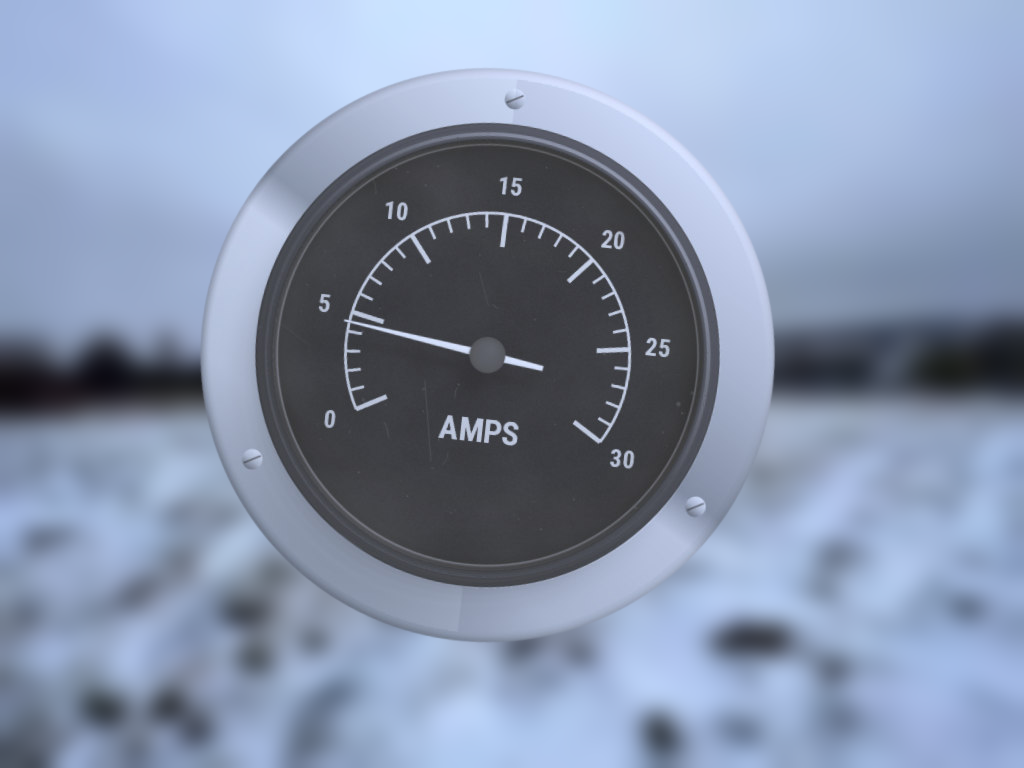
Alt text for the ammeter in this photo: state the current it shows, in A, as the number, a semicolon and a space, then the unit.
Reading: 4.5; A
